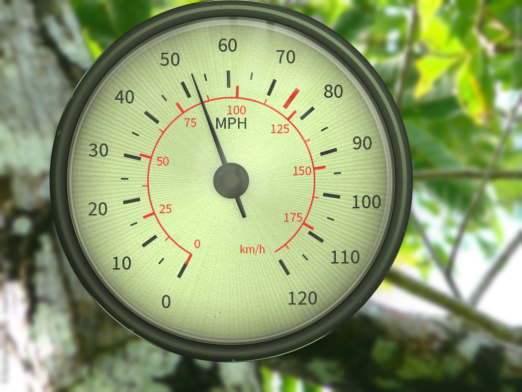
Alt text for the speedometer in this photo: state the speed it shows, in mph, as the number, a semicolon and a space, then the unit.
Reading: 52.5; mph
